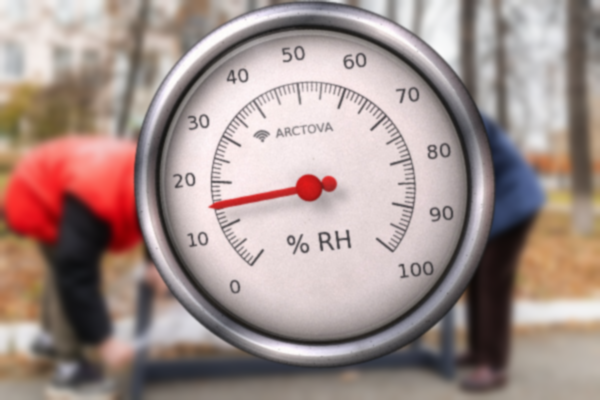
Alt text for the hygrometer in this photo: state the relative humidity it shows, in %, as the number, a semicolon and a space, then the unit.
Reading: 15; %
